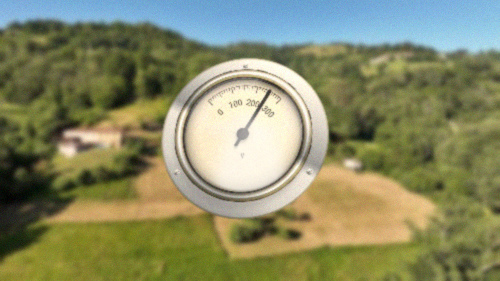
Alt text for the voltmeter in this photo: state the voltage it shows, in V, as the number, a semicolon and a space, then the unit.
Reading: 250; V
